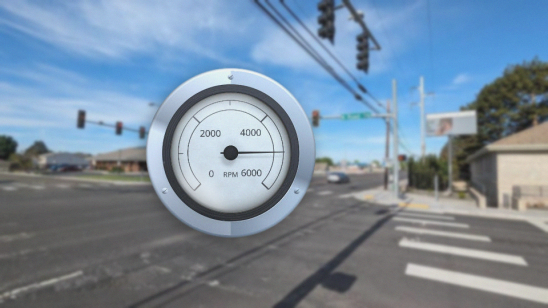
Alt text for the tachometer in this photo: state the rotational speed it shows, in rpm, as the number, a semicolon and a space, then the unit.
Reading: 5000; rpm
